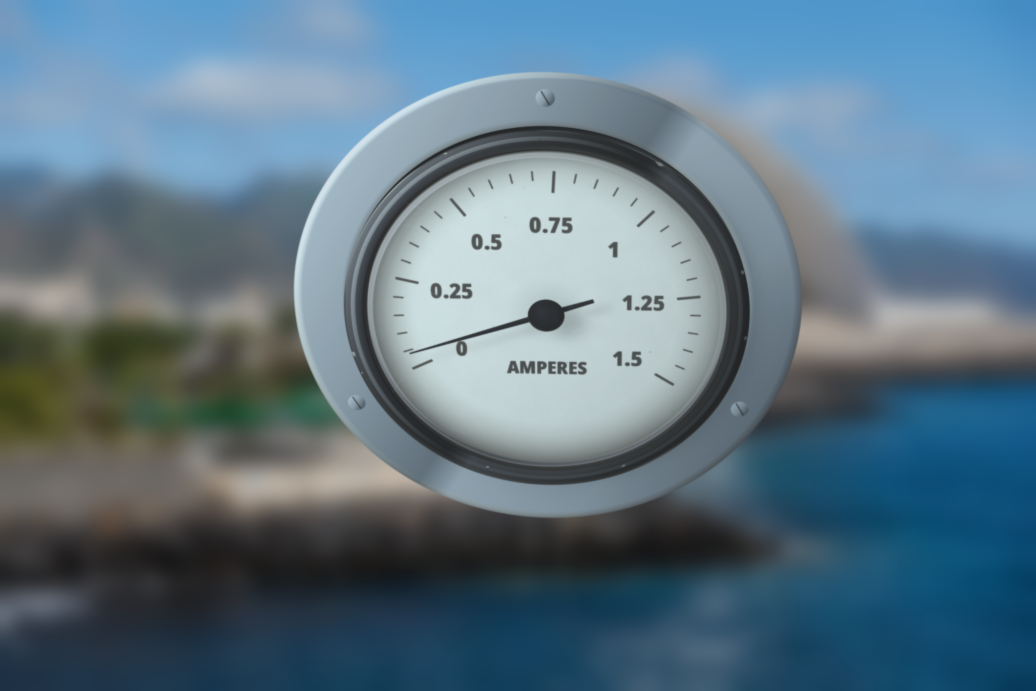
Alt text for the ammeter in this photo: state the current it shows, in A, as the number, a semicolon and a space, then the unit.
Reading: 0.05; A
